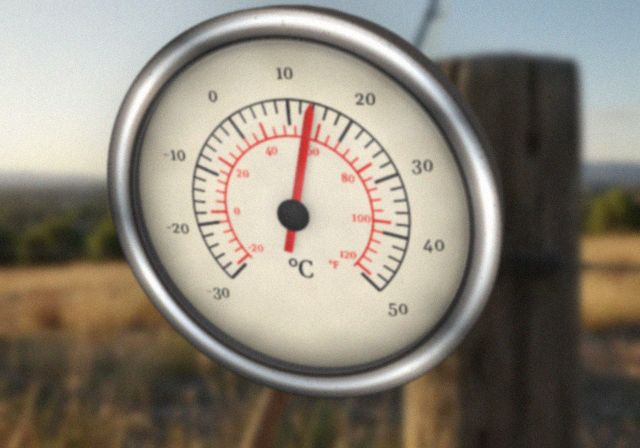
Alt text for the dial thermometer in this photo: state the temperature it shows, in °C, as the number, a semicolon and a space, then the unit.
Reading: 14; °C
